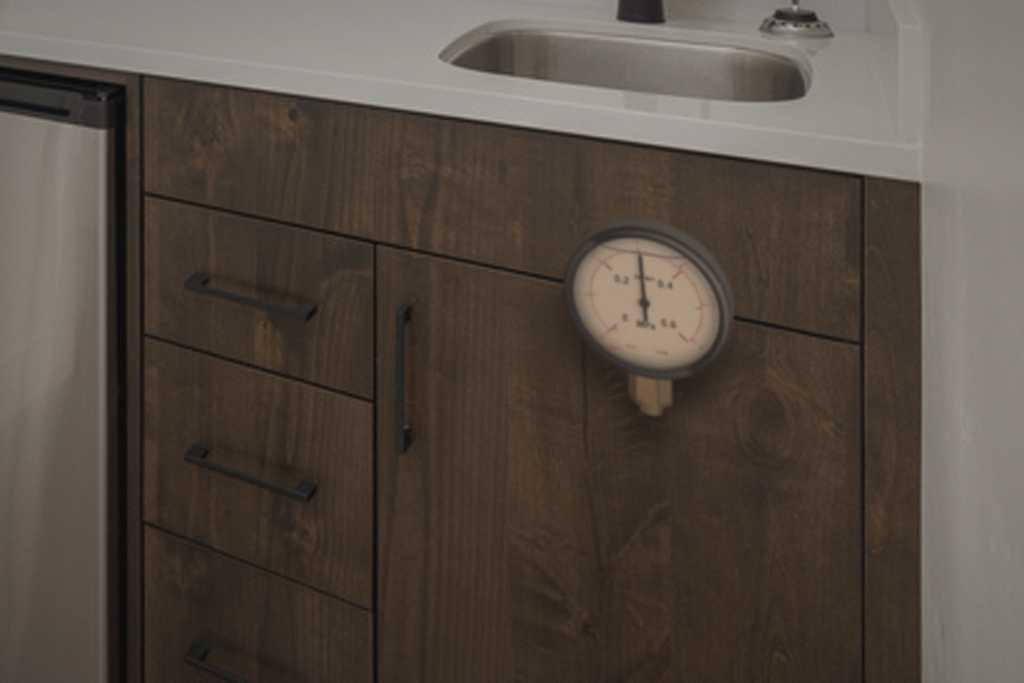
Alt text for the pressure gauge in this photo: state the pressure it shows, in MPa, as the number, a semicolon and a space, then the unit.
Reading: 0.3; MPa
